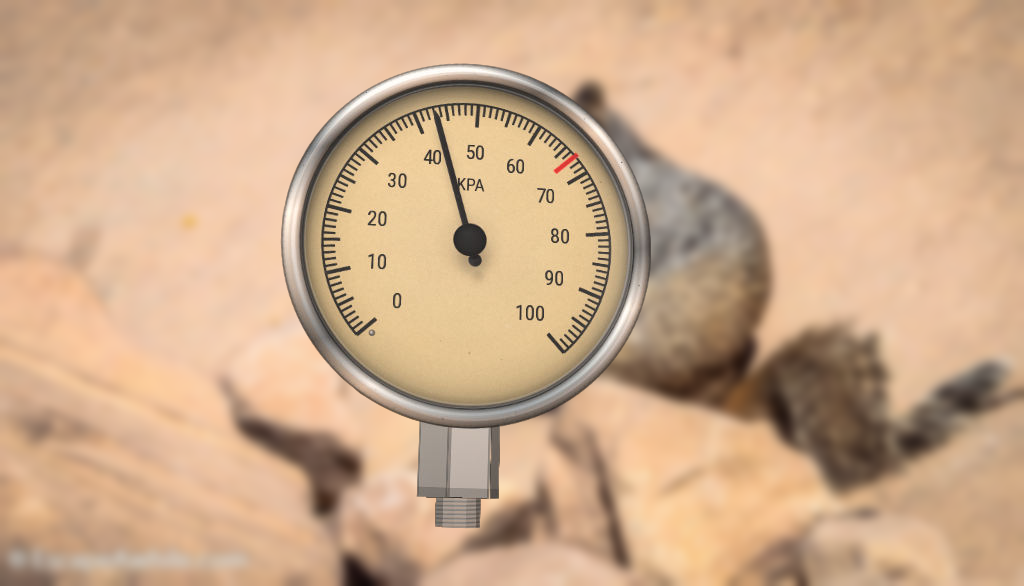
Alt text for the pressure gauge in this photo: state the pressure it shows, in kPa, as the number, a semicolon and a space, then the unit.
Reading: 43; kPa
